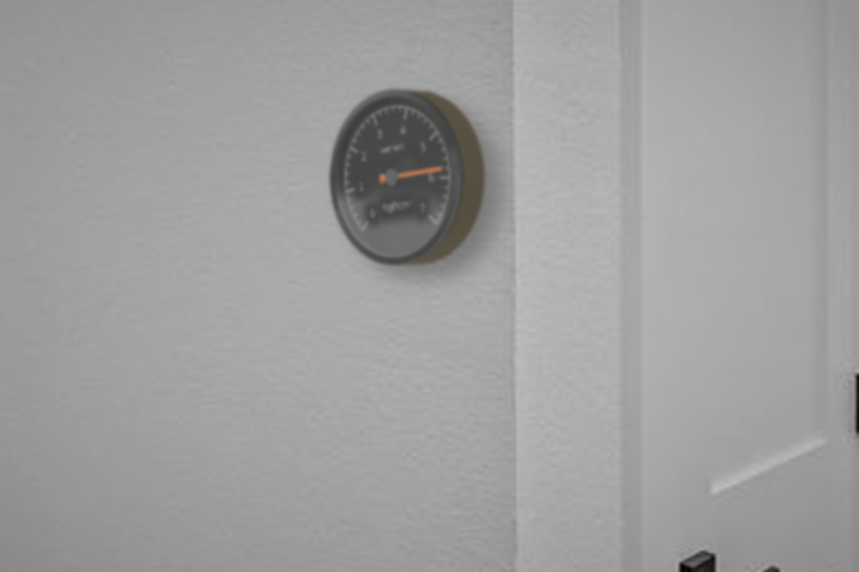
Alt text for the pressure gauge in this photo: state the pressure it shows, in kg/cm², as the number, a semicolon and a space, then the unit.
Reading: 5.8; kg/cm²
